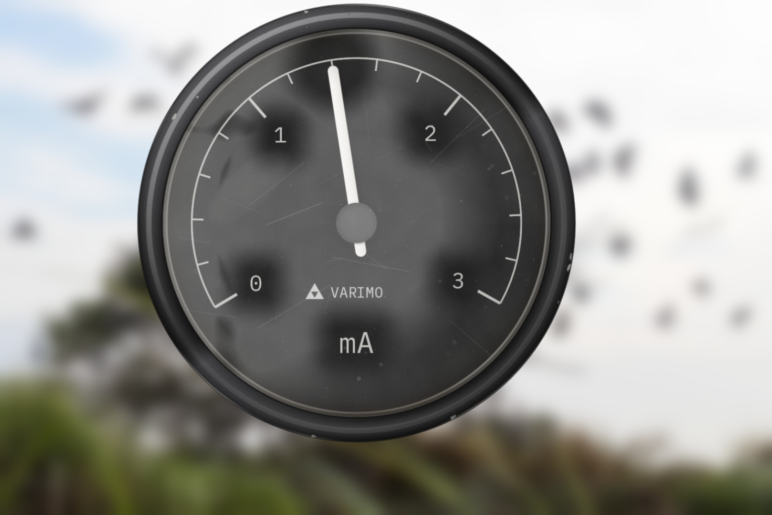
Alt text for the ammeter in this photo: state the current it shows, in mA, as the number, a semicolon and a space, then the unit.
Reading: 1.4; mA
